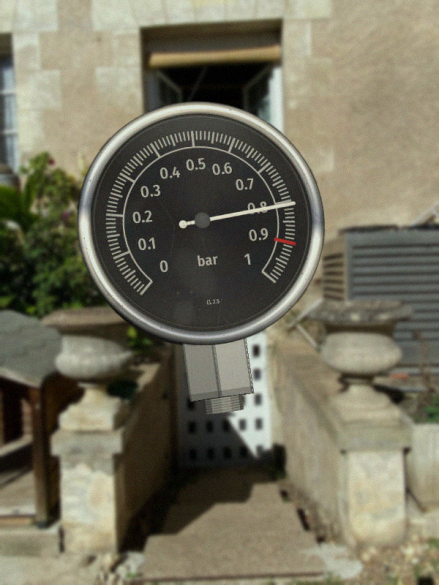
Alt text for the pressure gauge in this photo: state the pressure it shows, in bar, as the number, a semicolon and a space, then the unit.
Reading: 0.81; bar
